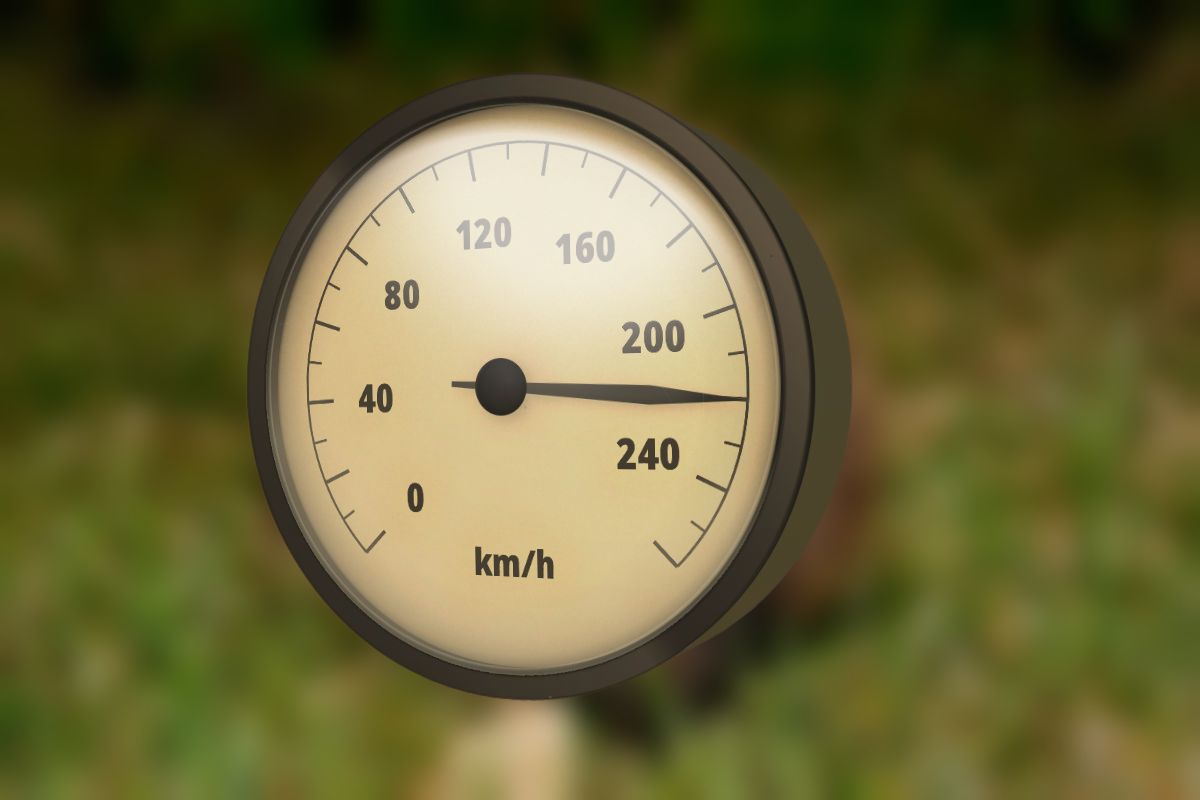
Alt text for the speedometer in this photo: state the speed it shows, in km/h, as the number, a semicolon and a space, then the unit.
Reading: 220; km/h
